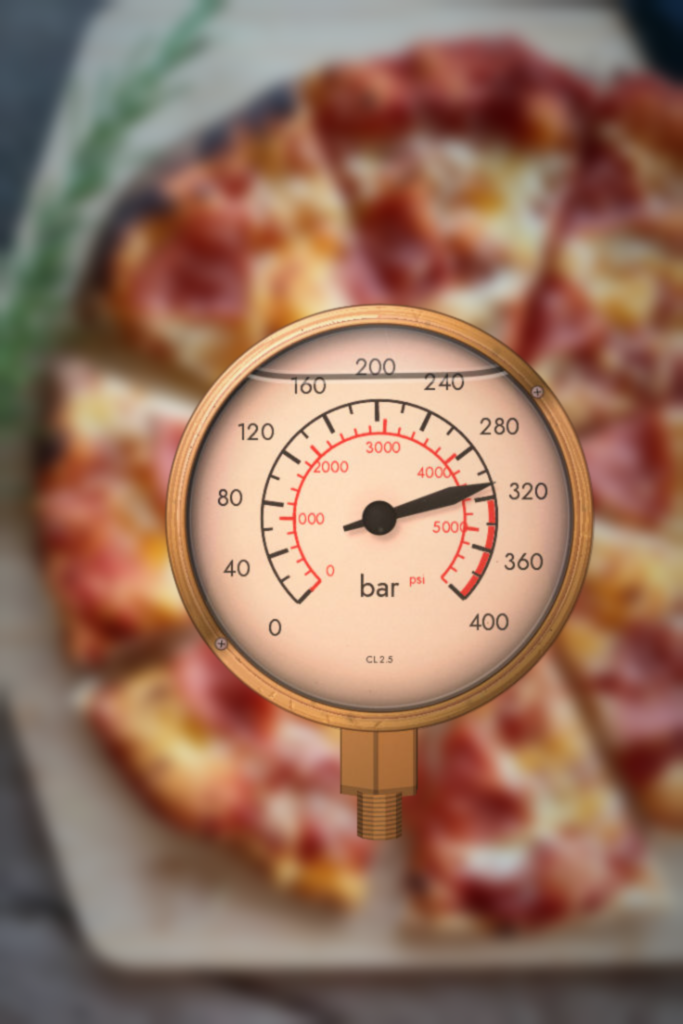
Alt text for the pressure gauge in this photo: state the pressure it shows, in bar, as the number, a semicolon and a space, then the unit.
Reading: 310; bar
